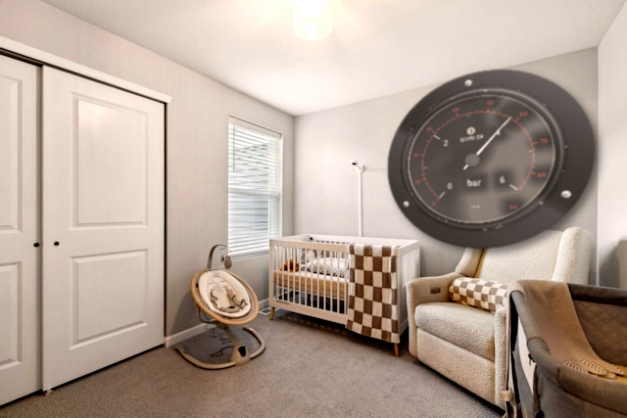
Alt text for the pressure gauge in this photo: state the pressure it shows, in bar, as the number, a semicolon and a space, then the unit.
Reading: 4; bar
